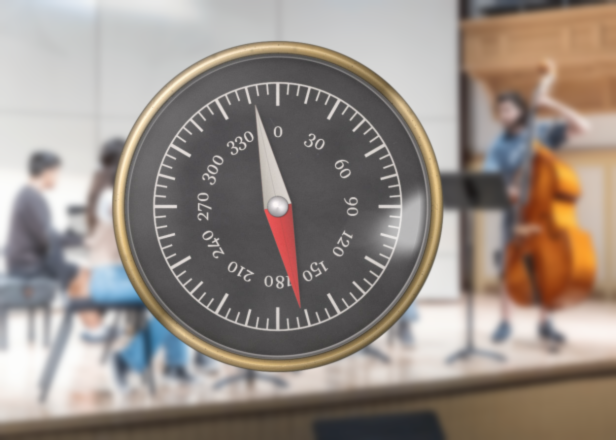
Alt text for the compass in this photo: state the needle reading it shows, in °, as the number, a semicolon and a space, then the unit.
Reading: 167.5; °
